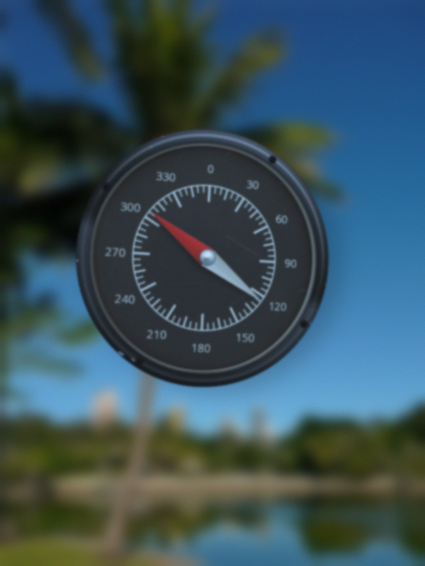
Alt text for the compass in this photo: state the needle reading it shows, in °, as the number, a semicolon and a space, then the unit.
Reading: 305; °
